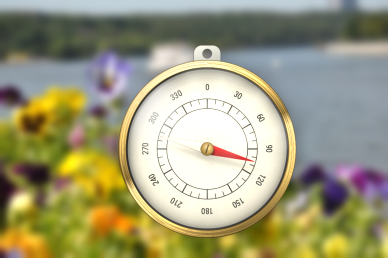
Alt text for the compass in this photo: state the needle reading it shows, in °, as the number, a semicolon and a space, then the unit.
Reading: 105; °
